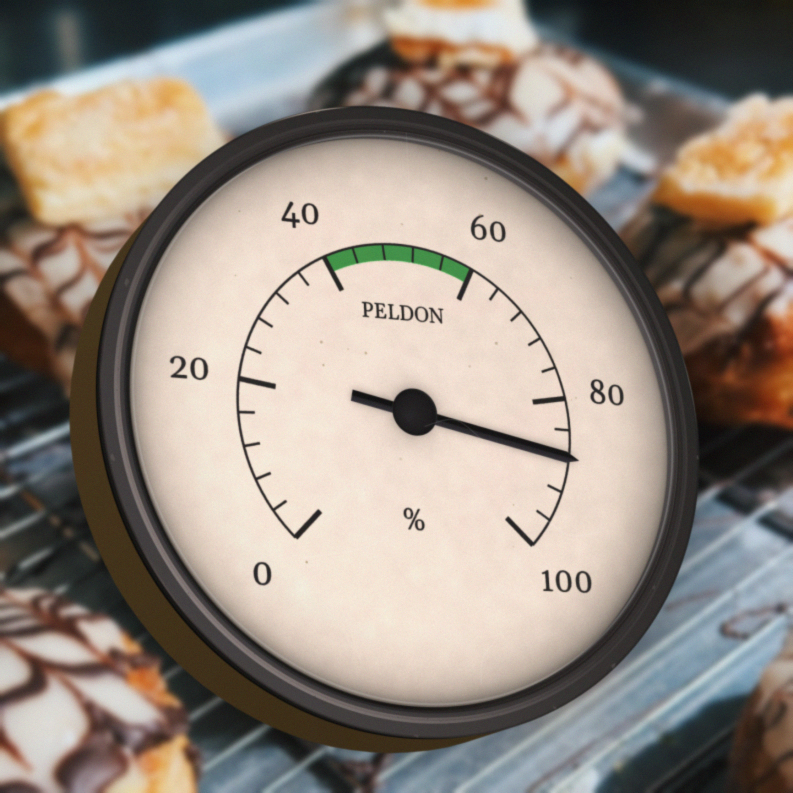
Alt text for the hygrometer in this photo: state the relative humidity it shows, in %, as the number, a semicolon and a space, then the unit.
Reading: 88; %
